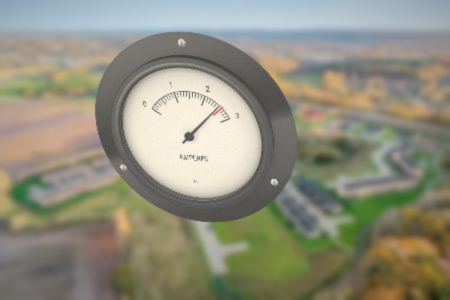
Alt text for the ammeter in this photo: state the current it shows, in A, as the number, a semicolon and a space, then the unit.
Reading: 2.5; A
